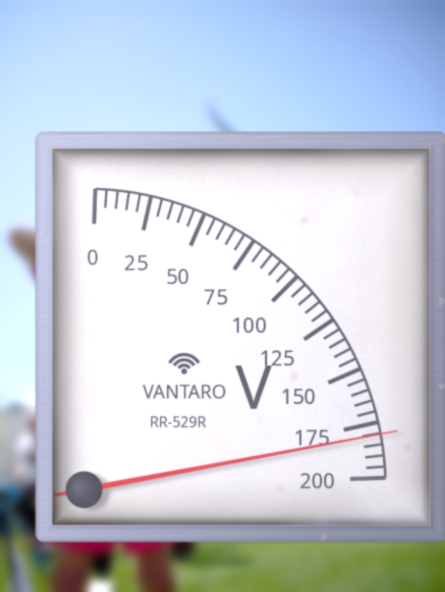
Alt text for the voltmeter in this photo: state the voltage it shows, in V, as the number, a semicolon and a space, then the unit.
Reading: 180; V
